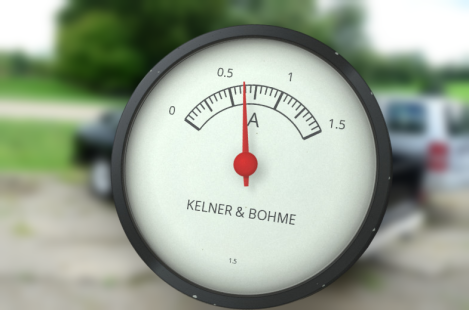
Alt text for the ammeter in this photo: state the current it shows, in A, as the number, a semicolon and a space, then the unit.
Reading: 0.65; A
